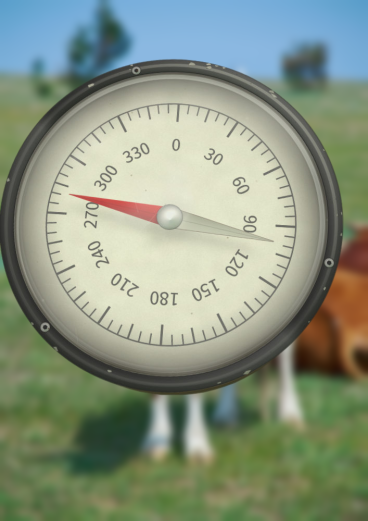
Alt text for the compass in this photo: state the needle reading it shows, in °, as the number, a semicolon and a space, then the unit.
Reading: 280; °
